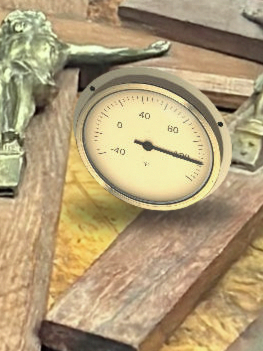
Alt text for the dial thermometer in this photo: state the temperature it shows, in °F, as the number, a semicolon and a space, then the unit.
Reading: 120; °F
